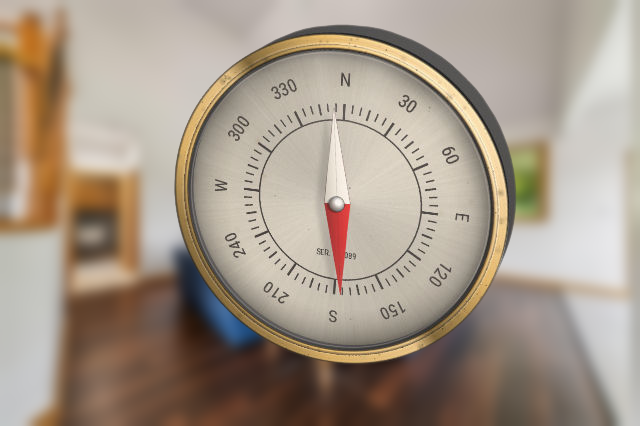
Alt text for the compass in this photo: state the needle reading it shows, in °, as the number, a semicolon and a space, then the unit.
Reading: 175; °
